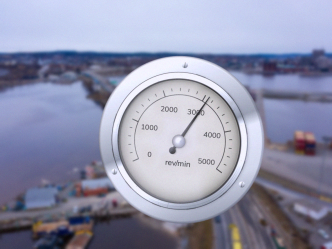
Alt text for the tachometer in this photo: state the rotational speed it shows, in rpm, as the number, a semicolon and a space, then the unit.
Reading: 3100; rpm
